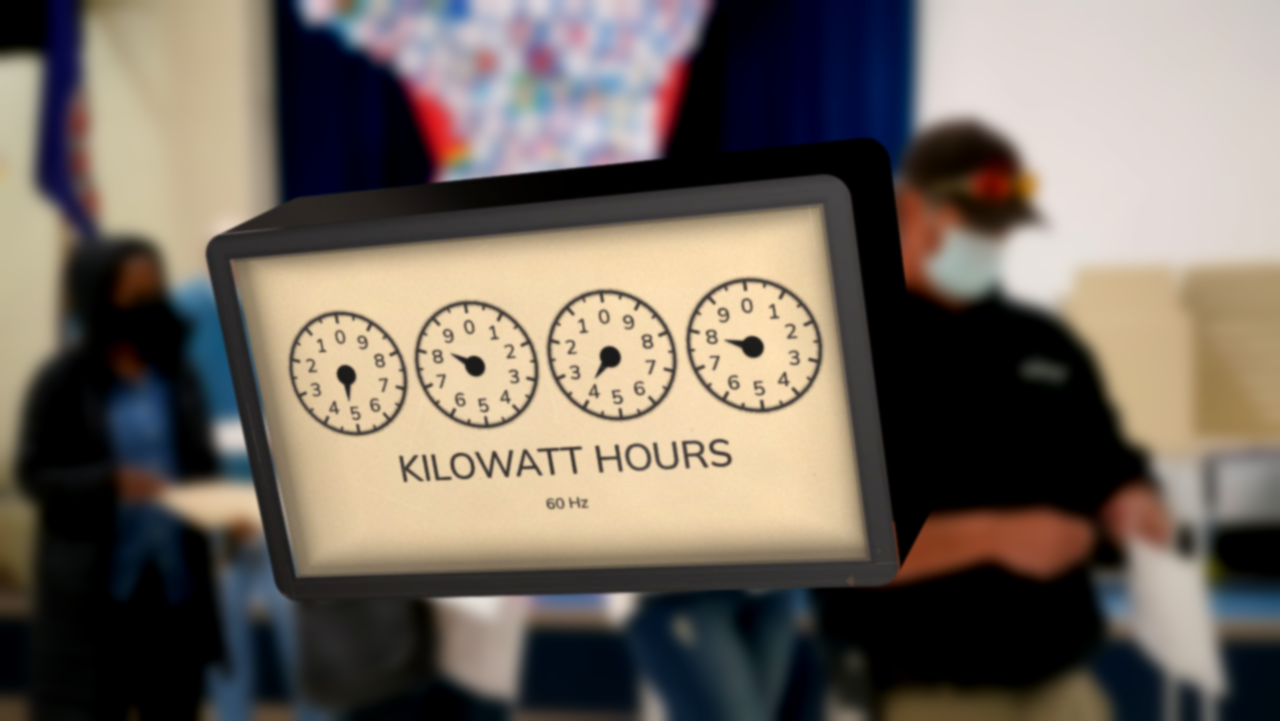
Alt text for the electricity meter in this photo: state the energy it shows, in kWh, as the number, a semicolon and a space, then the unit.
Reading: 4838; kWh
